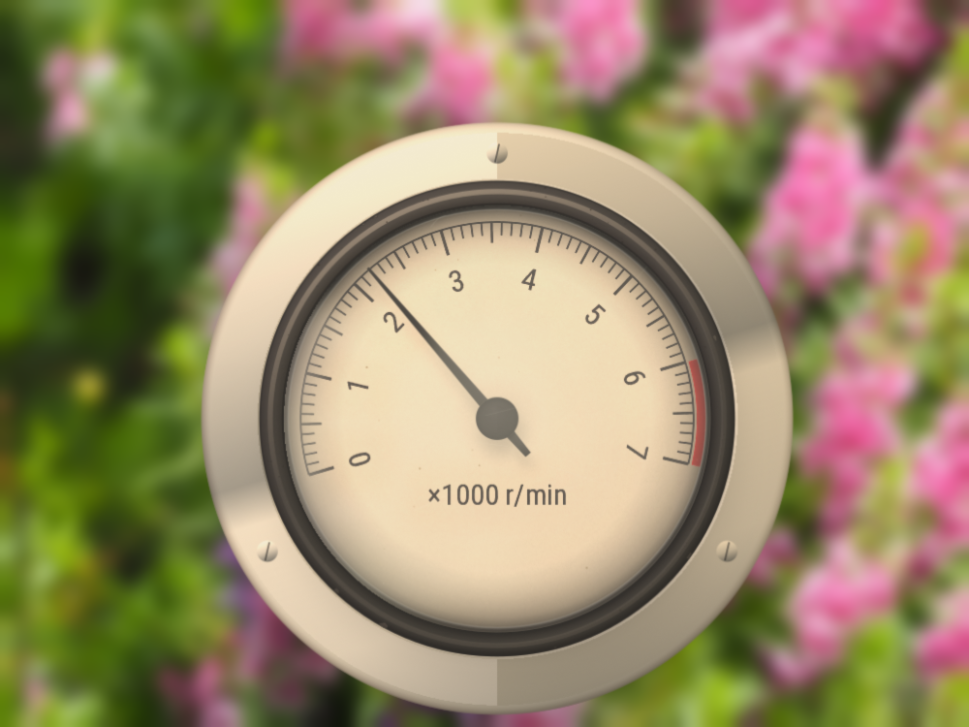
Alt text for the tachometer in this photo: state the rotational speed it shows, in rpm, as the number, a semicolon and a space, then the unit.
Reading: 2200; rpm
